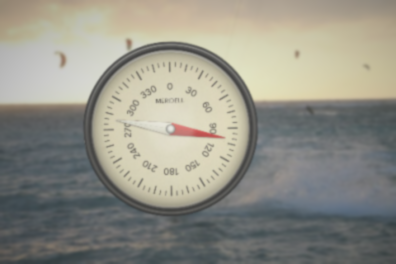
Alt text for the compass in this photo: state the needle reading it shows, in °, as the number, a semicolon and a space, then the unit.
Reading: 100; °
